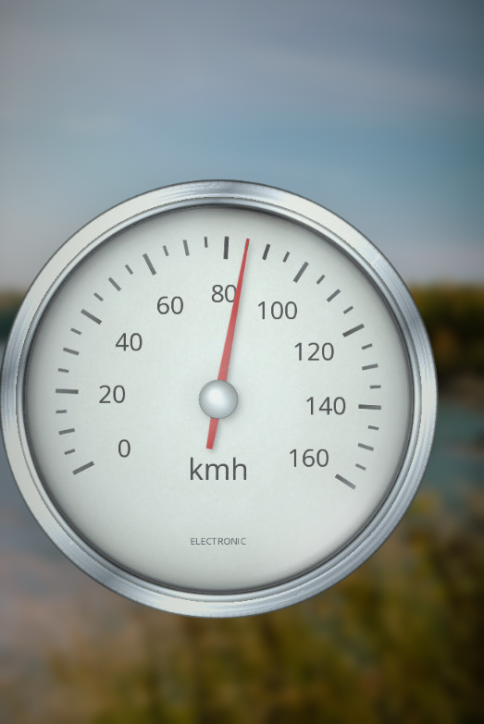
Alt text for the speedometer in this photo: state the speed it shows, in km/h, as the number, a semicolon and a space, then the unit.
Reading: 85; km/h
